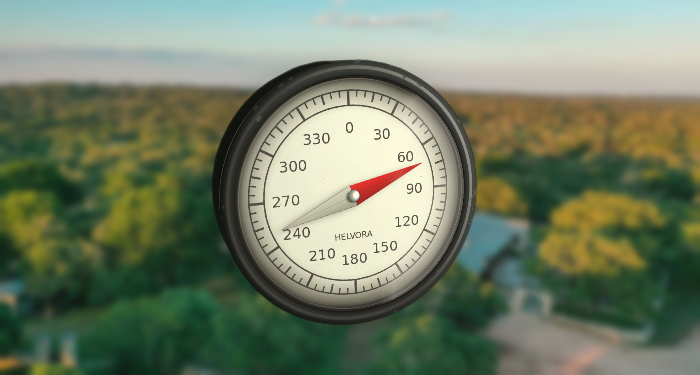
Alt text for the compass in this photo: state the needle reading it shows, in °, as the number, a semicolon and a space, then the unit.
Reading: 70; °
